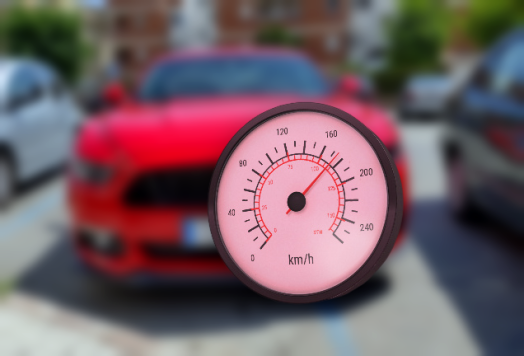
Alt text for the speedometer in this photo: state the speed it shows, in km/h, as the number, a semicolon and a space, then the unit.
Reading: 175; km/h
